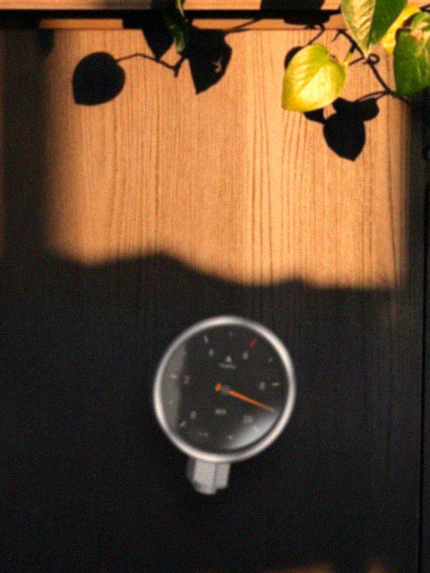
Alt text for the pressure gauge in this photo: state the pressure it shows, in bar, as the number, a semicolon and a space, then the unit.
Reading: 9; bar
